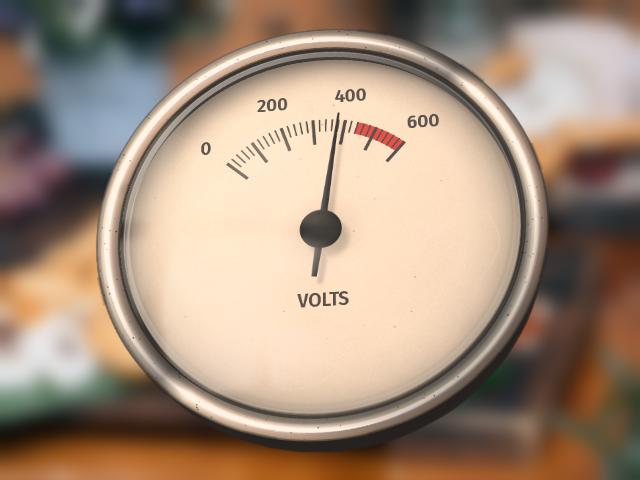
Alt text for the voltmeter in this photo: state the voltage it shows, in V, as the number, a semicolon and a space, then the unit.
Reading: 380; V
